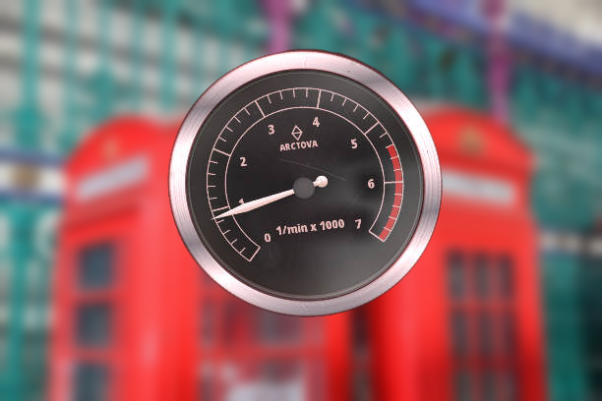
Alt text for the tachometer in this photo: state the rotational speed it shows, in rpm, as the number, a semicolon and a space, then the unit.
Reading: 900; rpm
